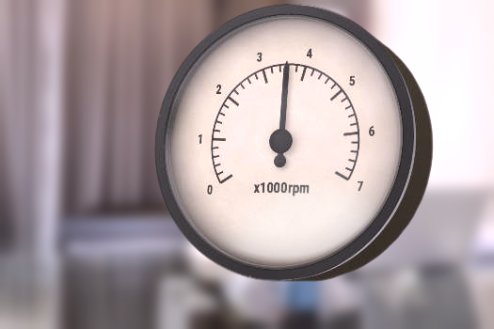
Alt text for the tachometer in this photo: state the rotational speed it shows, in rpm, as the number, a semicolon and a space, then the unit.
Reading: 3600; rpm
